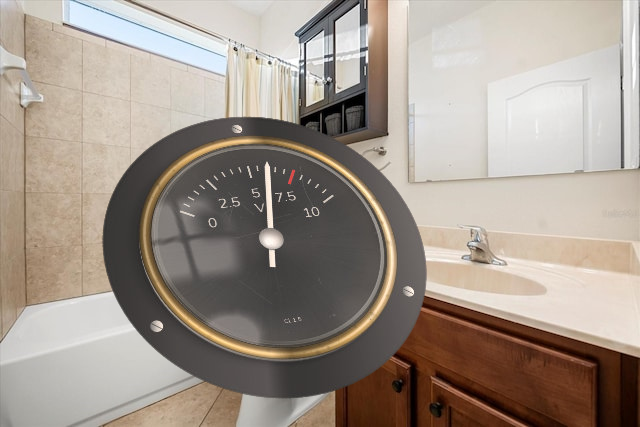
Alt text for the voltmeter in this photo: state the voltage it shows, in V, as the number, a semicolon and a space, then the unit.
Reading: 6; V
